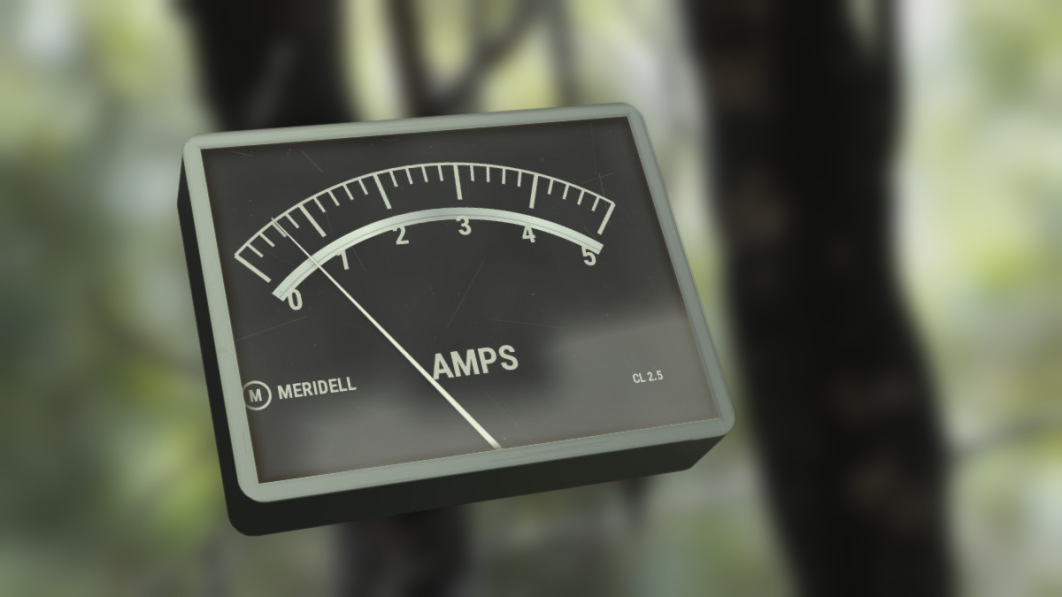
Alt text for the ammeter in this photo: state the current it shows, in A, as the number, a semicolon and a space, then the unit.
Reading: 0.6; A
